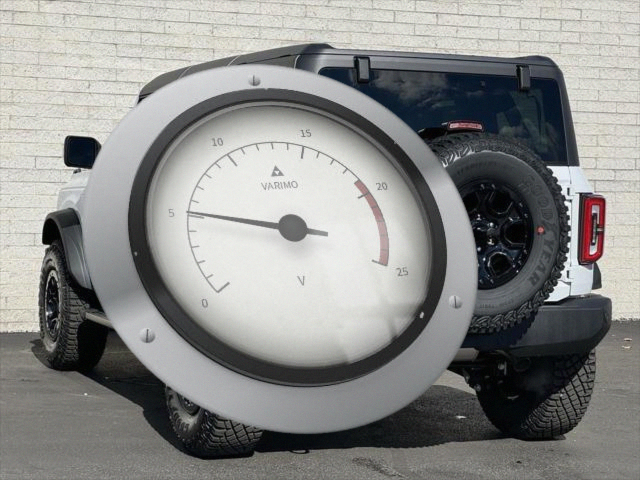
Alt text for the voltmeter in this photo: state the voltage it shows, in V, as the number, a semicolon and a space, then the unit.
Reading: 5; V
